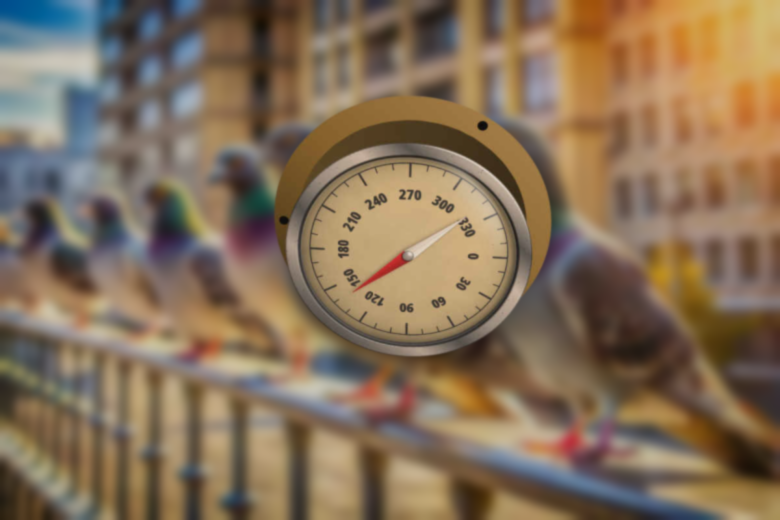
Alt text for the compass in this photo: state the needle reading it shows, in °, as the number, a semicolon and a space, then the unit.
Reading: 140; °
